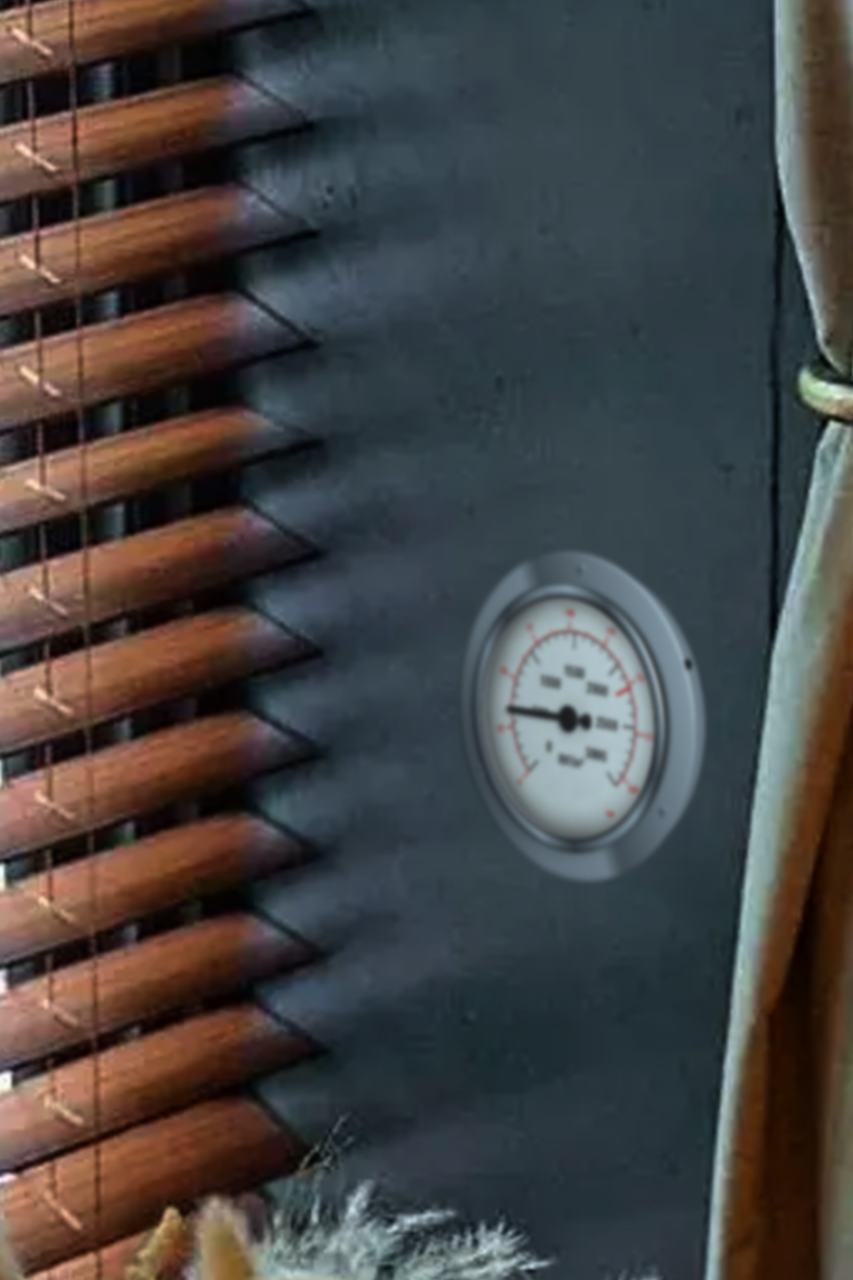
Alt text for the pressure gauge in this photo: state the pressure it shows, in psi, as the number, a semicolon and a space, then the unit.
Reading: 500; psi
